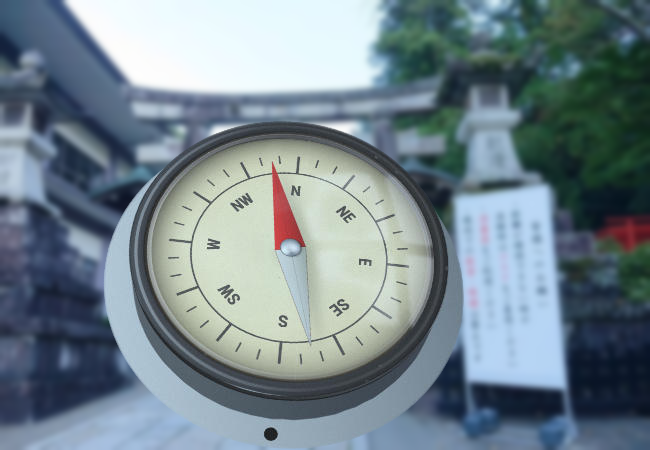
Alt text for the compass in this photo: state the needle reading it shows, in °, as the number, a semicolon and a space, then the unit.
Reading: 345; °
